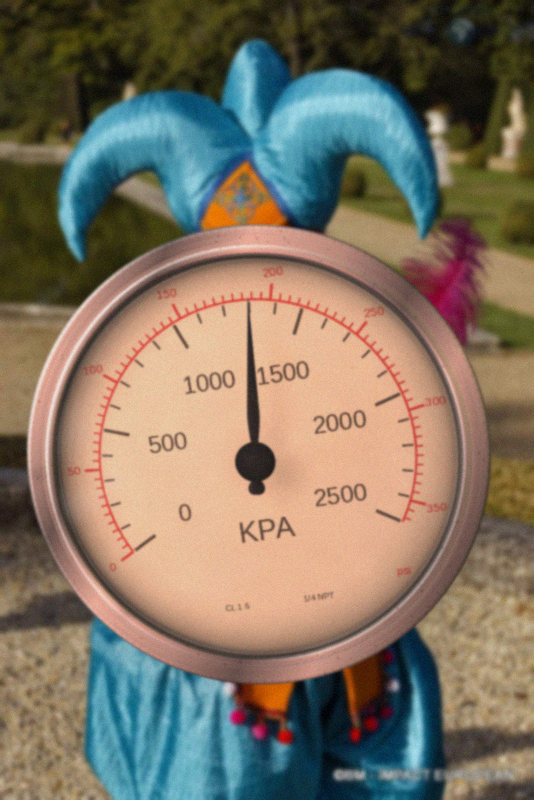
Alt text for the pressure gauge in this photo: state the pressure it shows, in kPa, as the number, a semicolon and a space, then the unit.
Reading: 1300; kPa
